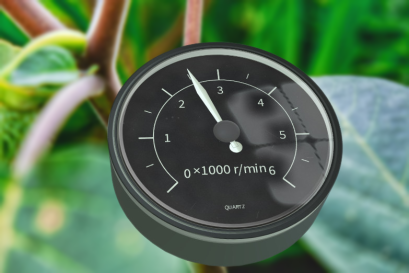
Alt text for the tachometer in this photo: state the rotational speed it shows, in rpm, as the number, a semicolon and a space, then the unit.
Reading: 2500; rpm
